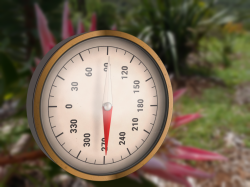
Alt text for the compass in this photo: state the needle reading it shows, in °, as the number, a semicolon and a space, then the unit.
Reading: 270; °
